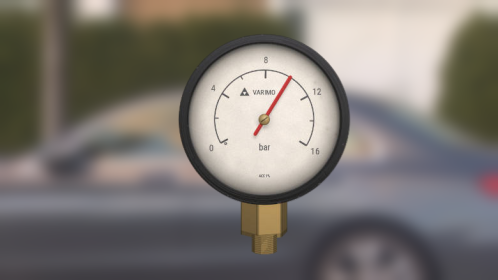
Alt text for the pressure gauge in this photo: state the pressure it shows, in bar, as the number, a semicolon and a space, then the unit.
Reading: 10; bar
